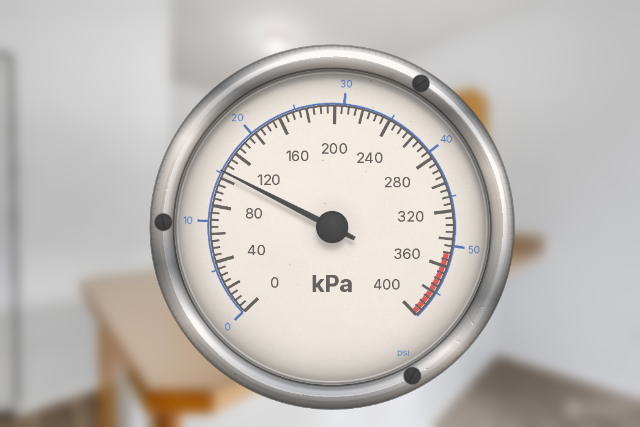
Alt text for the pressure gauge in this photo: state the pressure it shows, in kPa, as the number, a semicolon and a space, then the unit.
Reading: 105; kPa
